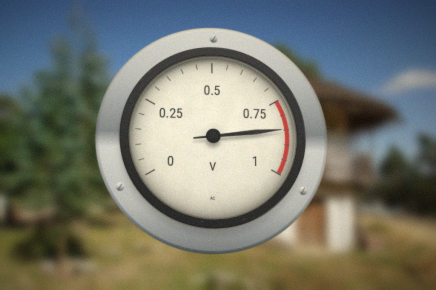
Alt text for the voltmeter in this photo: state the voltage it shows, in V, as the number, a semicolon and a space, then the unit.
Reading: 0.85; V
